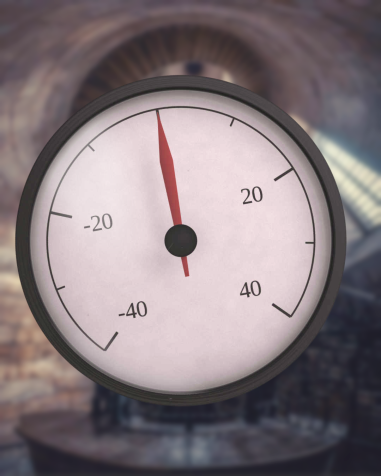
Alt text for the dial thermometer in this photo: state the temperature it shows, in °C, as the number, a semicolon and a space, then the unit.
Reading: 0; °C
